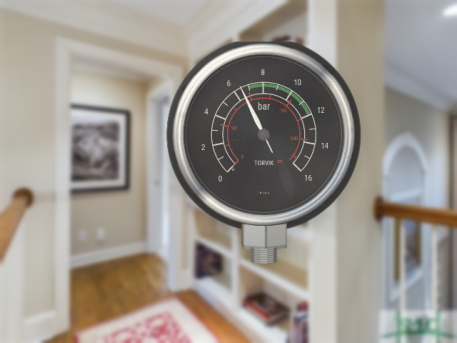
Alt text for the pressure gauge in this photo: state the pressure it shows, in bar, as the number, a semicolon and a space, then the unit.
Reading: 6.5; bar
